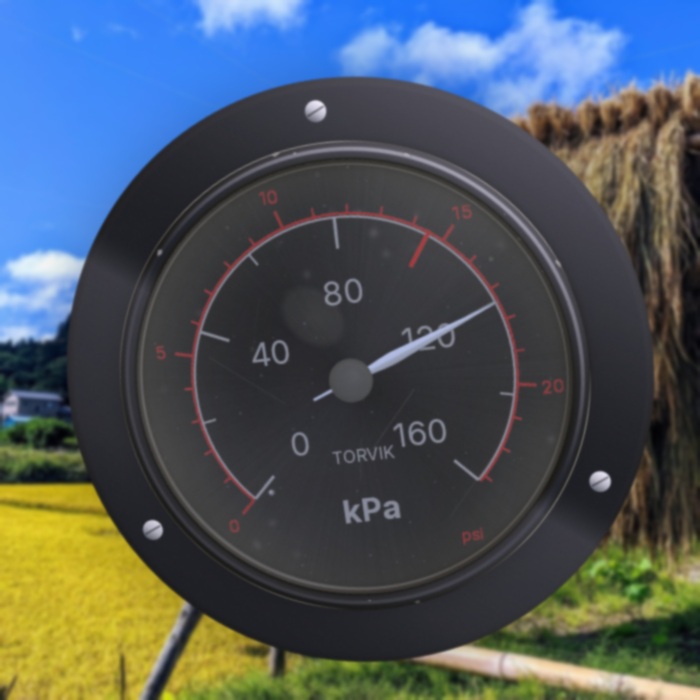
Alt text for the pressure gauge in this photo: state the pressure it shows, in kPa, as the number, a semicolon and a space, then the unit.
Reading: 120; kPa
